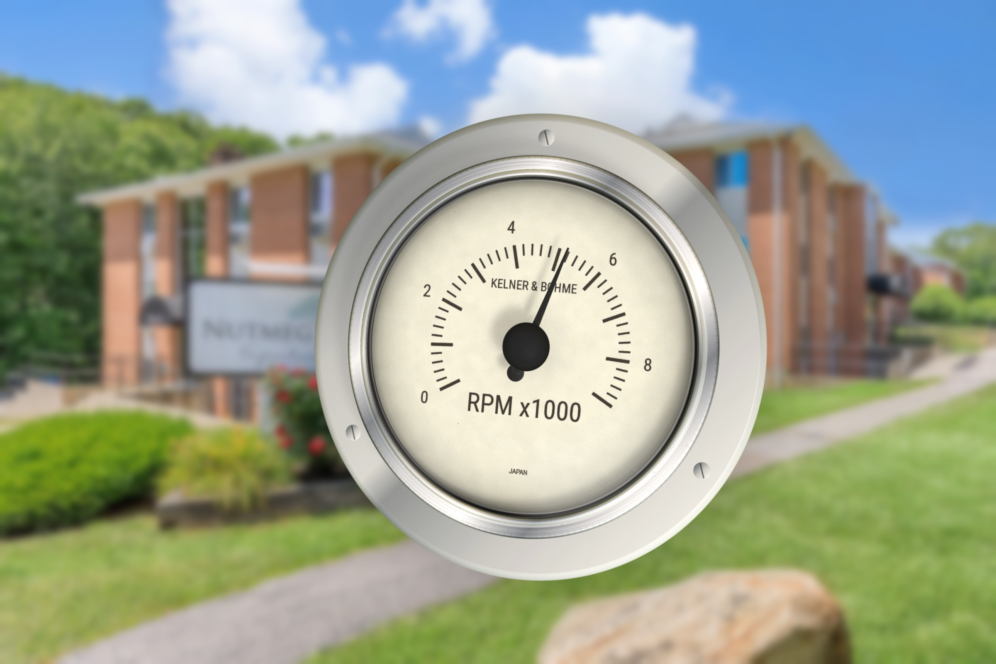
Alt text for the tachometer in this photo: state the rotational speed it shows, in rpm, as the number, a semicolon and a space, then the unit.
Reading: 5200; rpm
